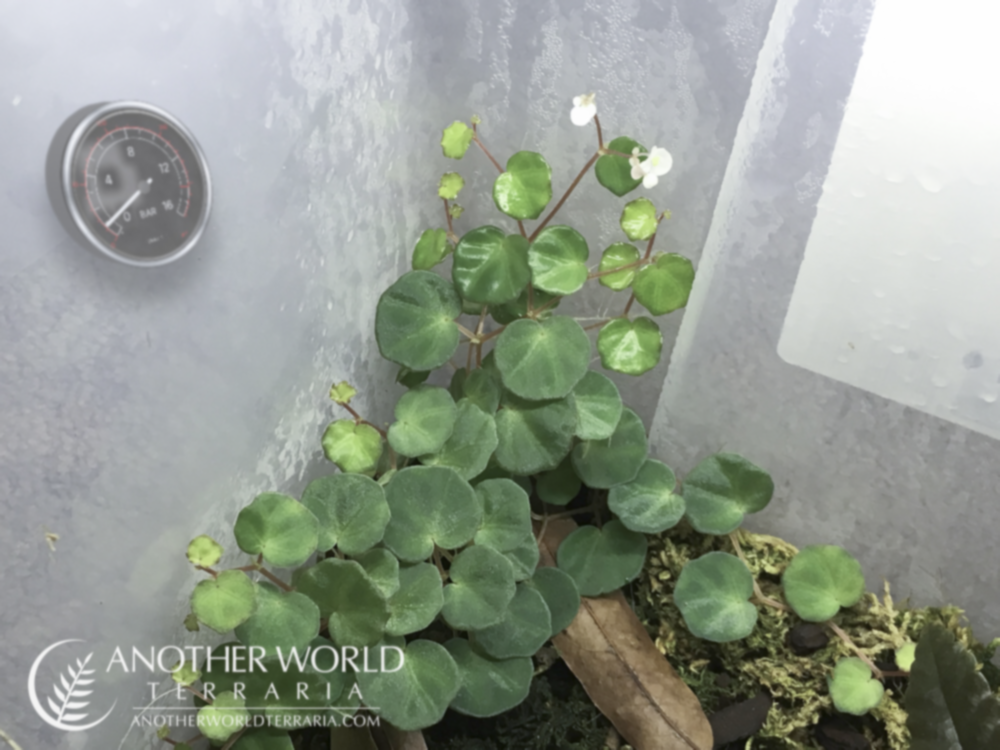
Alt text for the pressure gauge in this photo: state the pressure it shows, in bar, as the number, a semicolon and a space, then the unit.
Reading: 1; bar
